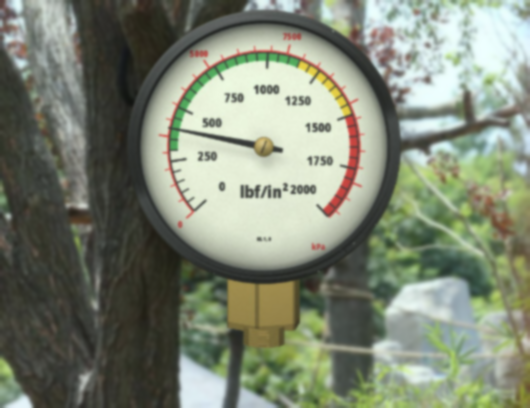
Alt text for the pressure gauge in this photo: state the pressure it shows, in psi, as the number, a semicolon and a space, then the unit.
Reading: 400; psi
